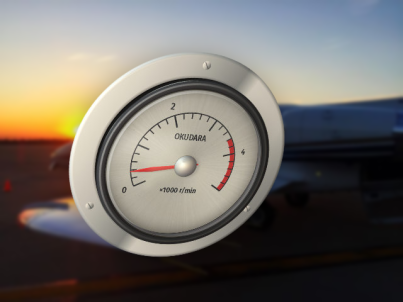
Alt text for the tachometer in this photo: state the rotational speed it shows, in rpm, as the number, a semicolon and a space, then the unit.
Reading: 400; rpm
